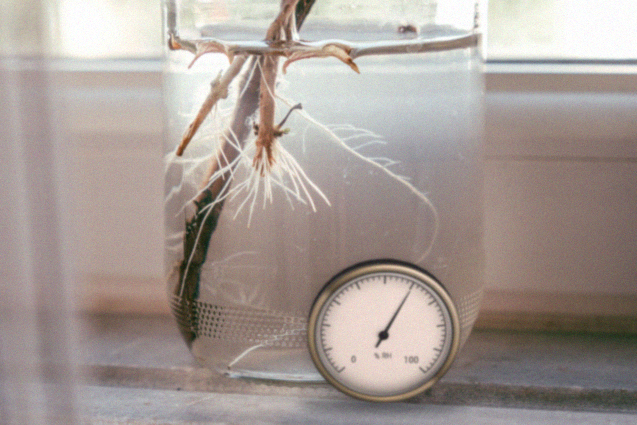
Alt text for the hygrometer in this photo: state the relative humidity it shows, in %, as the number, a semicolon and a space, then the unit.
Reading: 60; %
